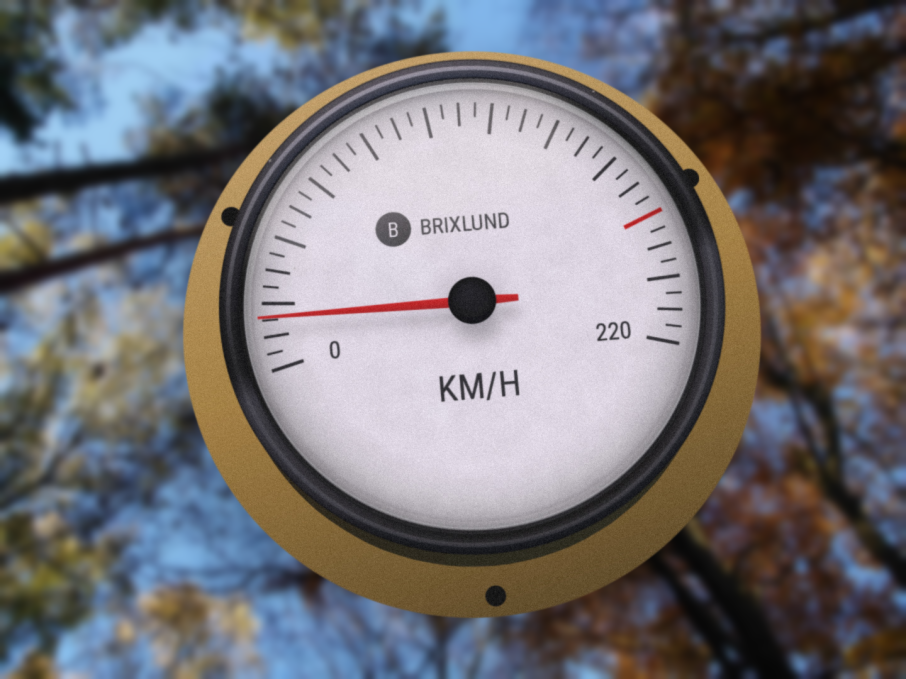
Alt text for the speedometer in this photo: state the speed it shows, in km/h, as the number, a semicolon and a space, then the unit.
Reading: 15; km/h
